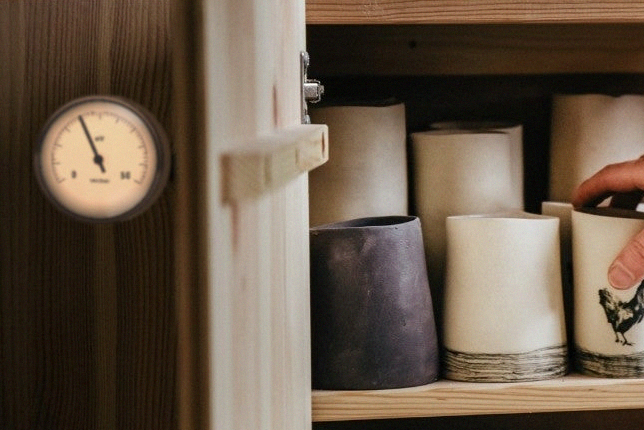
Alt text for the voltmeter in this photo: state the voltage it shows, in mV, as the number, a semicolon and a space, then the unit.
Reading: 20; mV
